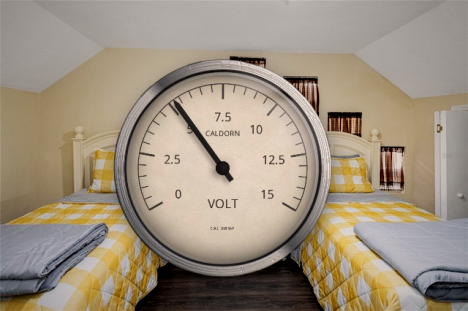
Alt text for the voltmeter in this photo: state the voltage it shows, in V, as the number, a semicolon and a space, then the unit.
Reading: 5.25; V
